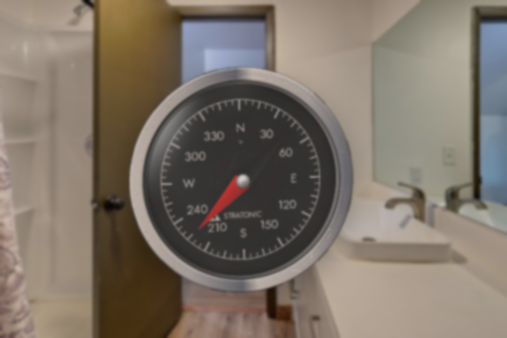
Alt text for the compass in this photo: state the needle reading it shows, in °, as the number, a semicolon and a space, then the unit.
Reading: 225; °
